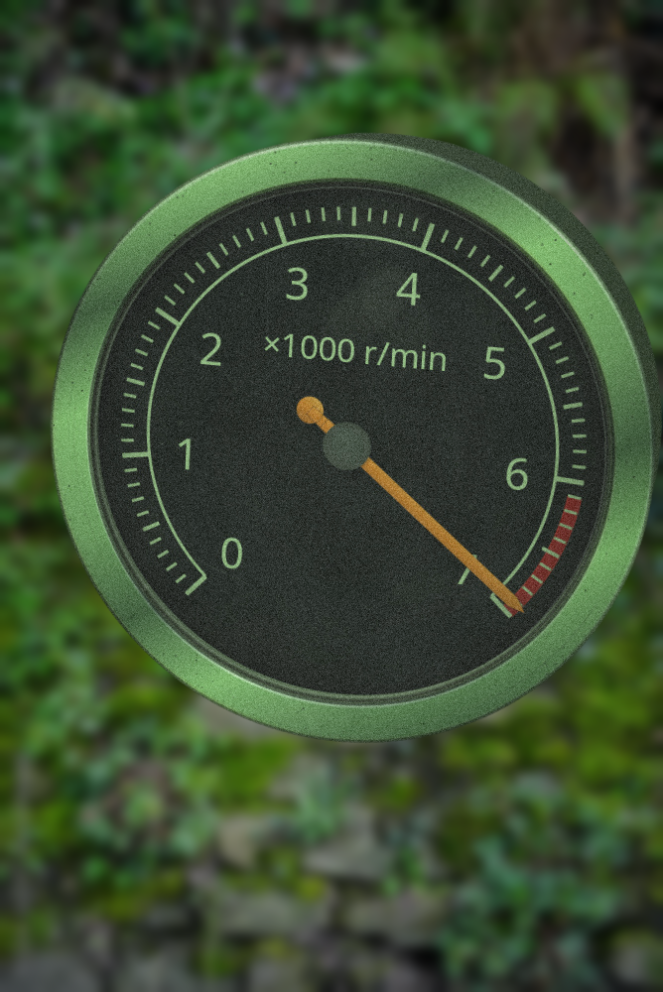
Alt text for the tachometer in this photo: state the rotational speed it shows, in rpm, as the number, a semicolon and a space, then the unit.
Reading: 6900; rpm
